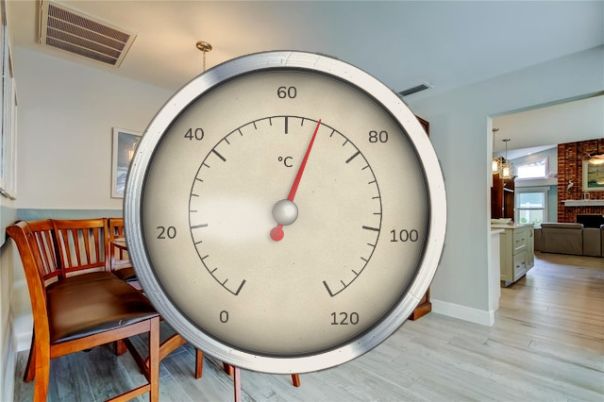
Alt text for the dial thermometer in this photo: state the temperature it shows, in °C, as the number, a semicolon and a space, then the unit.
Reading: 68; °C
